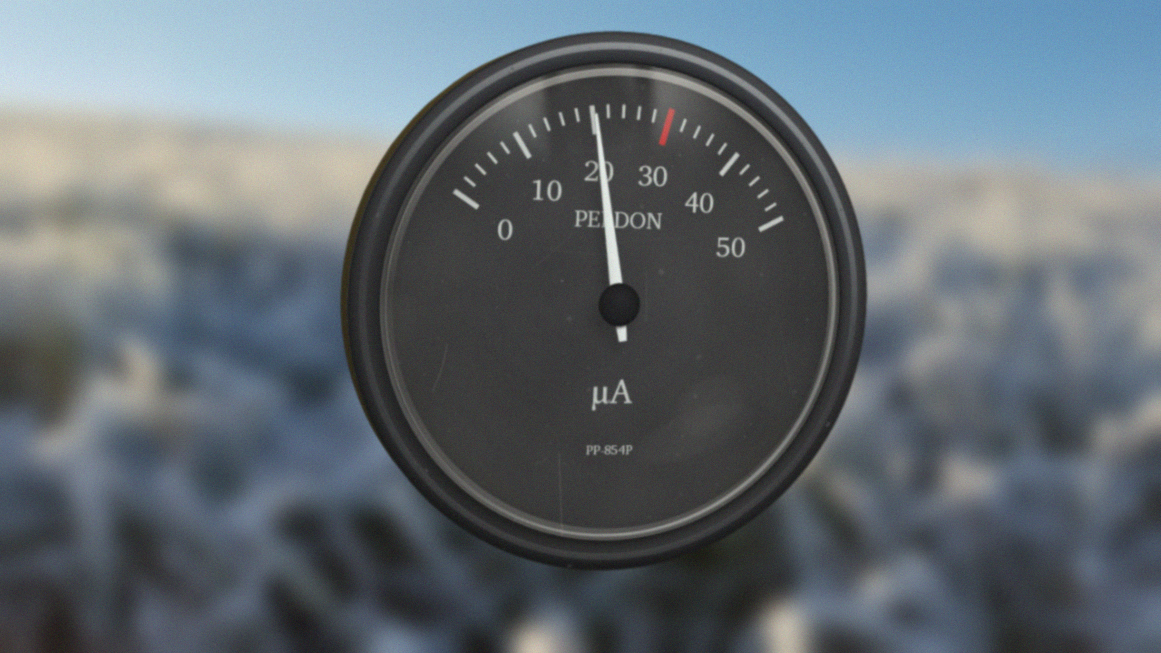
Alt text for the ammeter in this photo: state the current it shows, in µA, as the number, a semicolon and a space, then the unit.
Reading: 20; µA
